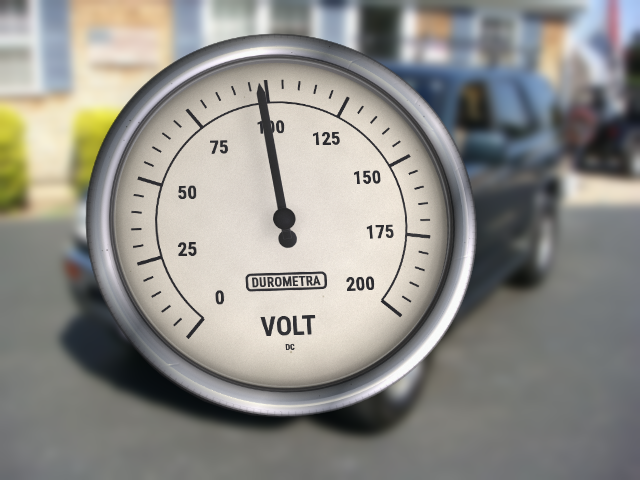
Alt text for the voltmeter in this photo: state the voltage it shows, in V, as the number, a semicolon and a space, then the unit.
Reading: 97.5; V
